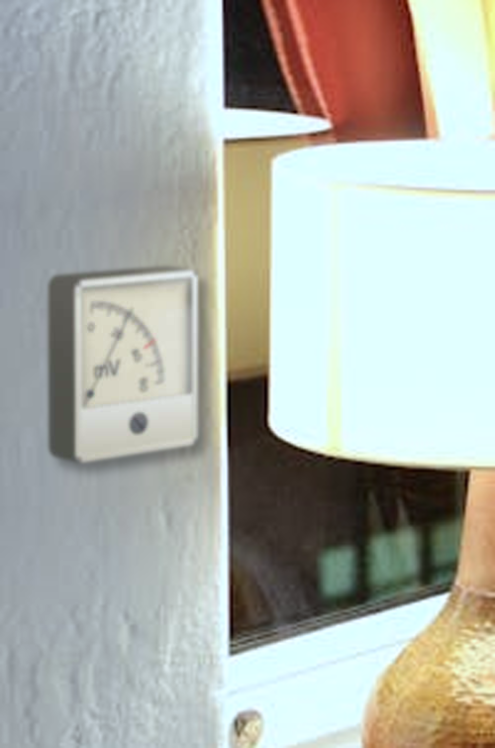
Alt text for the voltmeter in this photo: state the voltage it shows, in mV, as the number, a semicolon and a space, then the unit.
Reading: 20; mV
